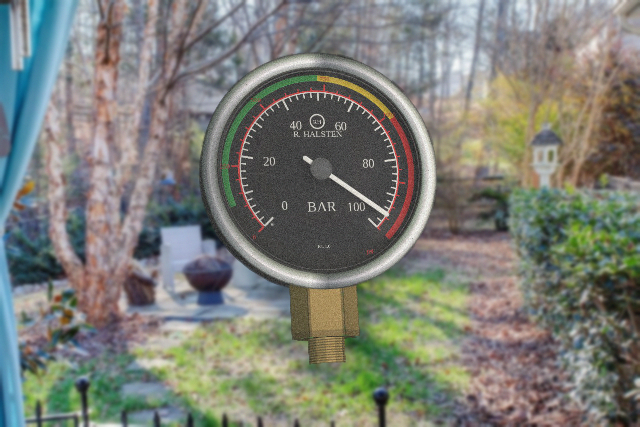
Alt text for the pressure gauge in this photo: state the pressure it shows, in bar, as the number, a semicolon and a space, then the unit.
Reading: 96; bar
